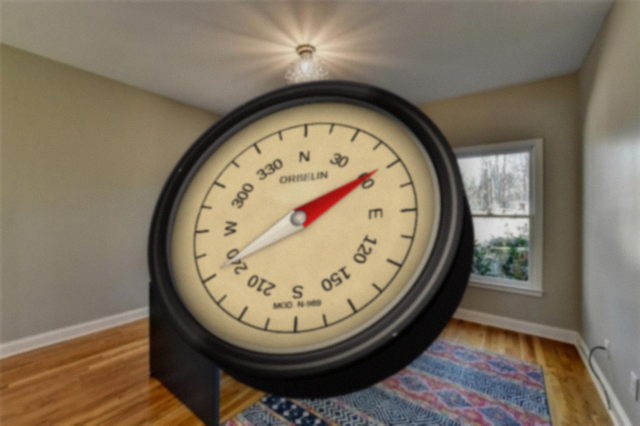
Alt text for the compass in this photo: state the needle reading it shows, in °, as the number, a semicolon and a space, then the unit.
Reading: 60; °
